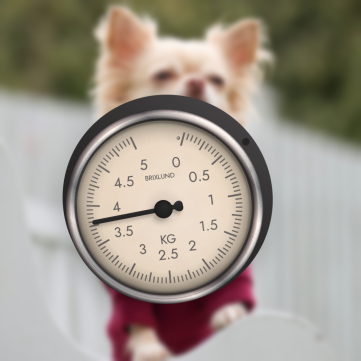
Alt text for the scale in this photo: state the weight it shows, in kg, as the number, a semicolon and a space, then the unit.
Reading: 3.8; kg
